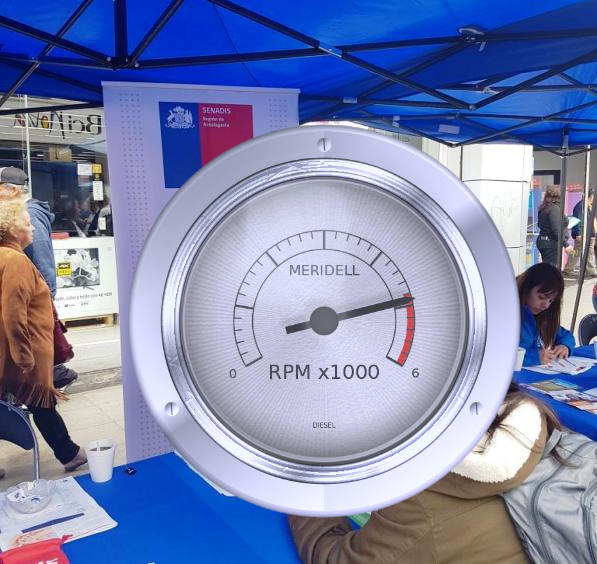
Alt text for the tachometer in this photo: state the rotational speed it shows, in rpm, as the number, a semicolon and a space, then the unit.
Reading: 4900; rpm
